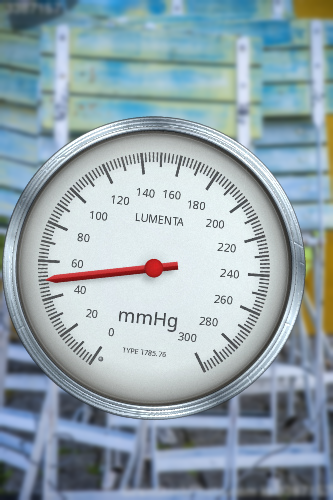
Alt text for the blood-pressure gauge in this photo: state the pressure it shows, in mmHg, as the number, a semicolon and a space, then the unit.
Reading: 50; mmHg
